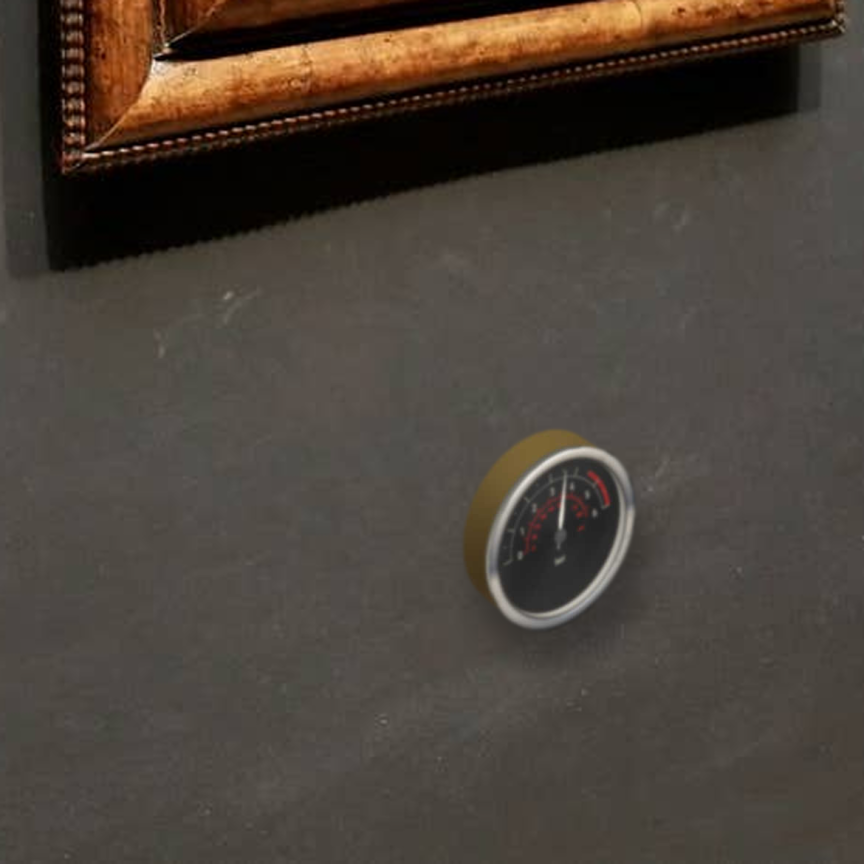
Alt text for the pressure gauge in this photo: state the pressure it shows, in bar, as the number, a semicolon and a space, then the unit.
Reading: 3.5; bar
